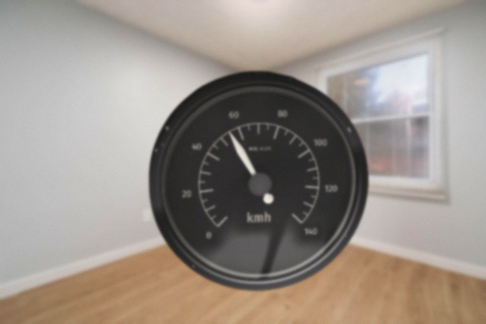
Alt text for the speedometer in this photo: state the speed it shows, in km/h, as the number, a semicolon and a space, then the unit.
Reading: 55; km/h
